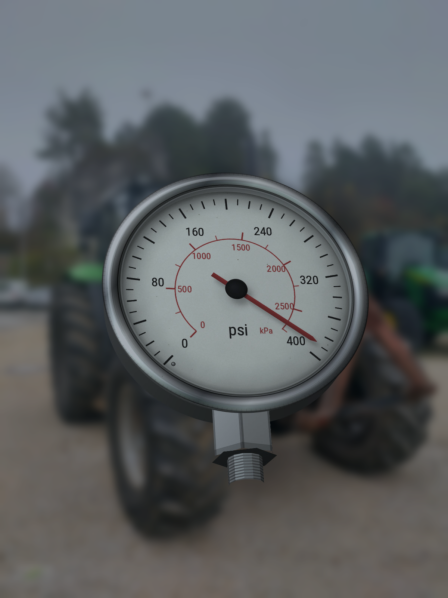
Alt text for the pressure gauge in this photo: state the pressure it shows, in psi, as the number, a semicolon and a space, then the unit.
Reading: 390; psi
